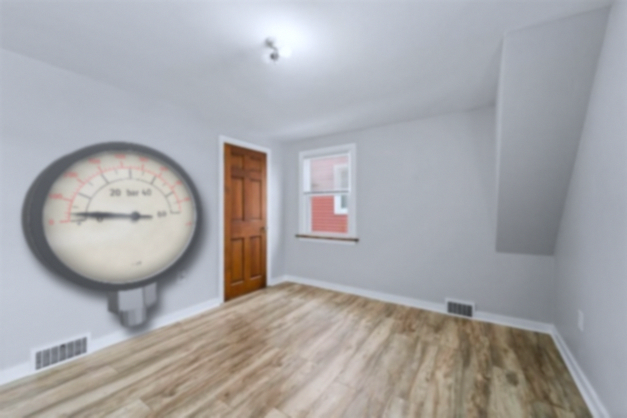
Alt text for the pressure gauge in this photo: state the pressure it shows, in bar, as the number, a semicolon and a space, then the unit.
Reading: 2.5; bar
